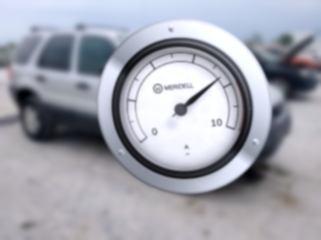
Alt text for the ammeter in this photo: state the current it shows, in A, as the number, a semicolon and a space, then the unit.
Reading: 7.5; A
